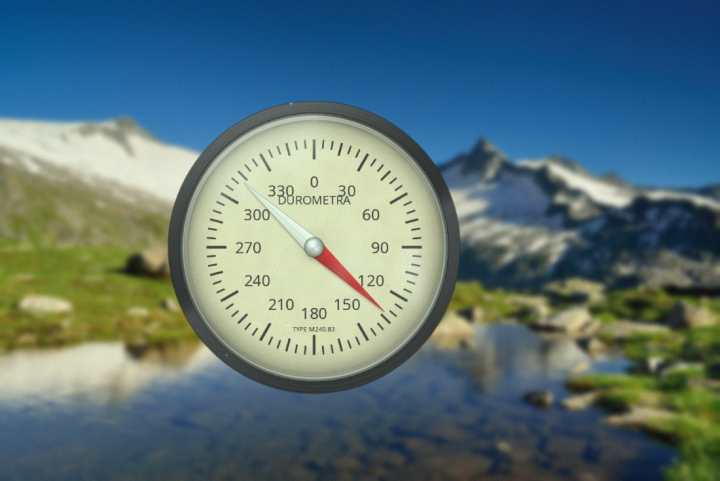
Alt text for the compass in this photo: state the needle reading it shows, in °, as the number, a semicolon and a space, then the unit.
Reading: 132.5; °
